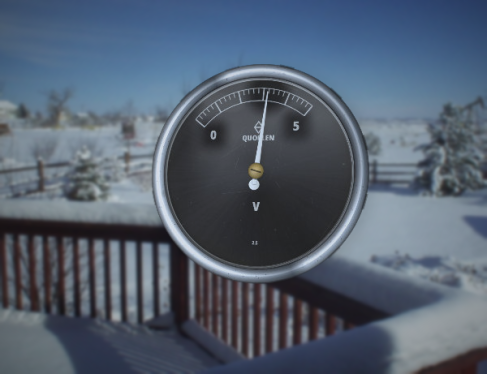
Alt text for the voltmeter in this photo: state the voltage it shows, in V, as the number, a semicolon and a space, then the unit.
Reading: 3.2; V
